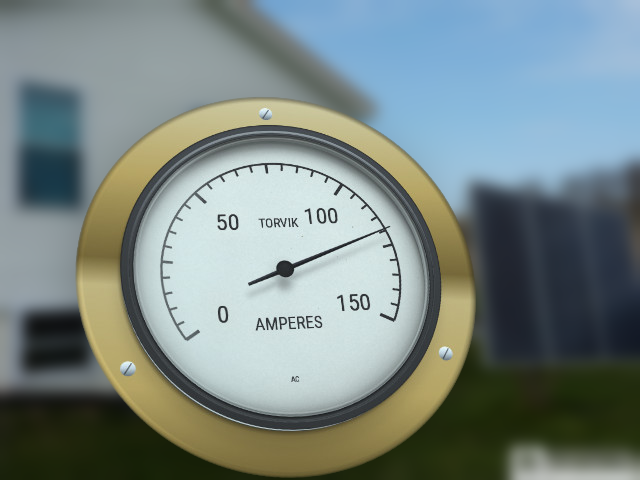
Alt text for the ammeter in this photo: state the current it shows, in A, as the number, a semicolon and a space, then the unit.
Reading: 120; A
